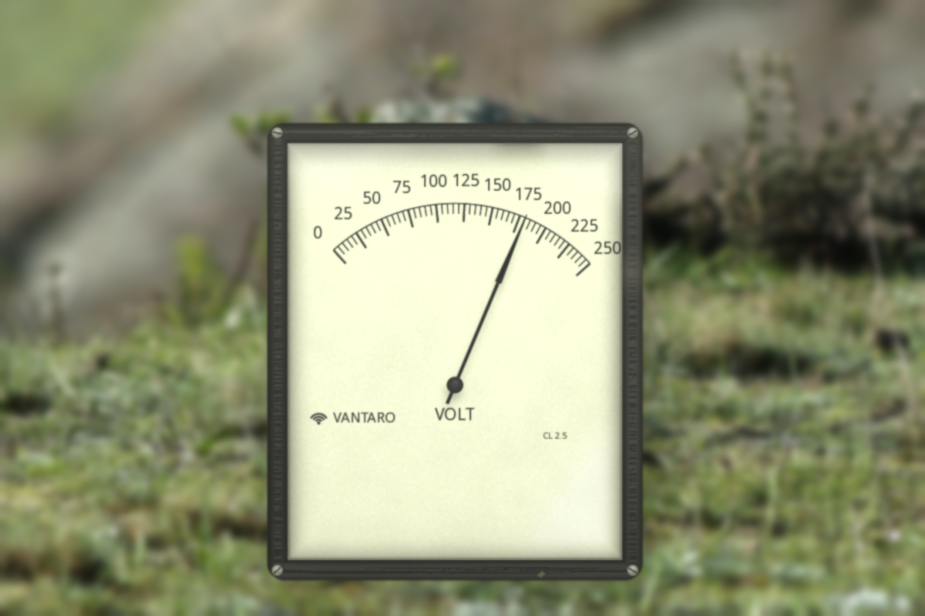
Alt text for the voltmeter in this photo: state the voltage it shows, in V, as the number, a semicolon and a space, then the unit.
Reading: 180; V
